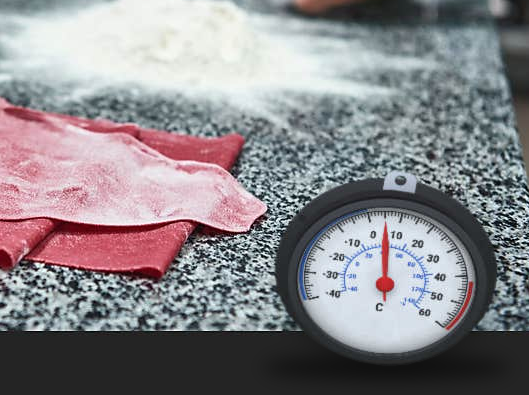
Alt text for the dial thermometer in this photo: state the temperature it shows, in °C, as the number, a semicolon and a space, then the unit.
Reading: 5; °C
